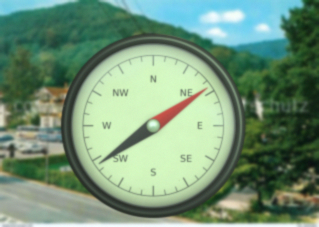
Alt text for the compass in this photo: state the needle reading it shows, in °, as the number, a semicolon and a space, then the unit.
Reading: 55; °
